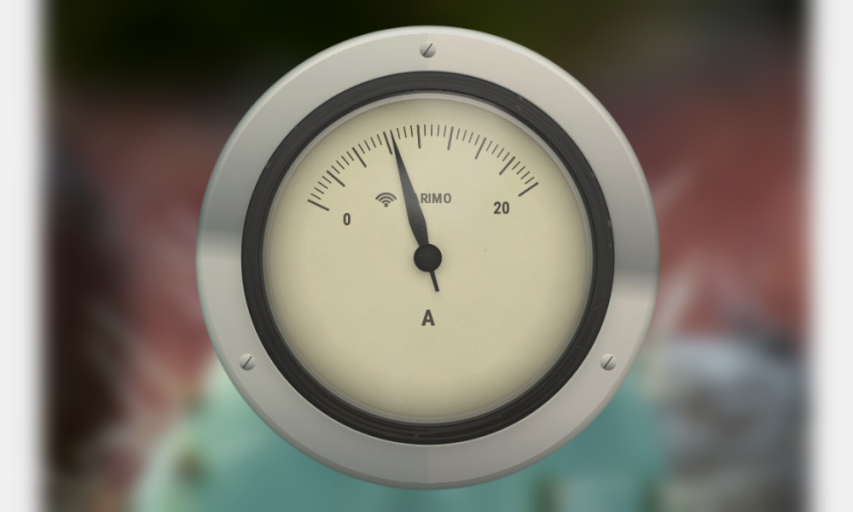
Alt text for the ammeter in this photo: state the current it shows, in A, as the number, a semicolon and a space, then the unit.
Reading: 8; A
